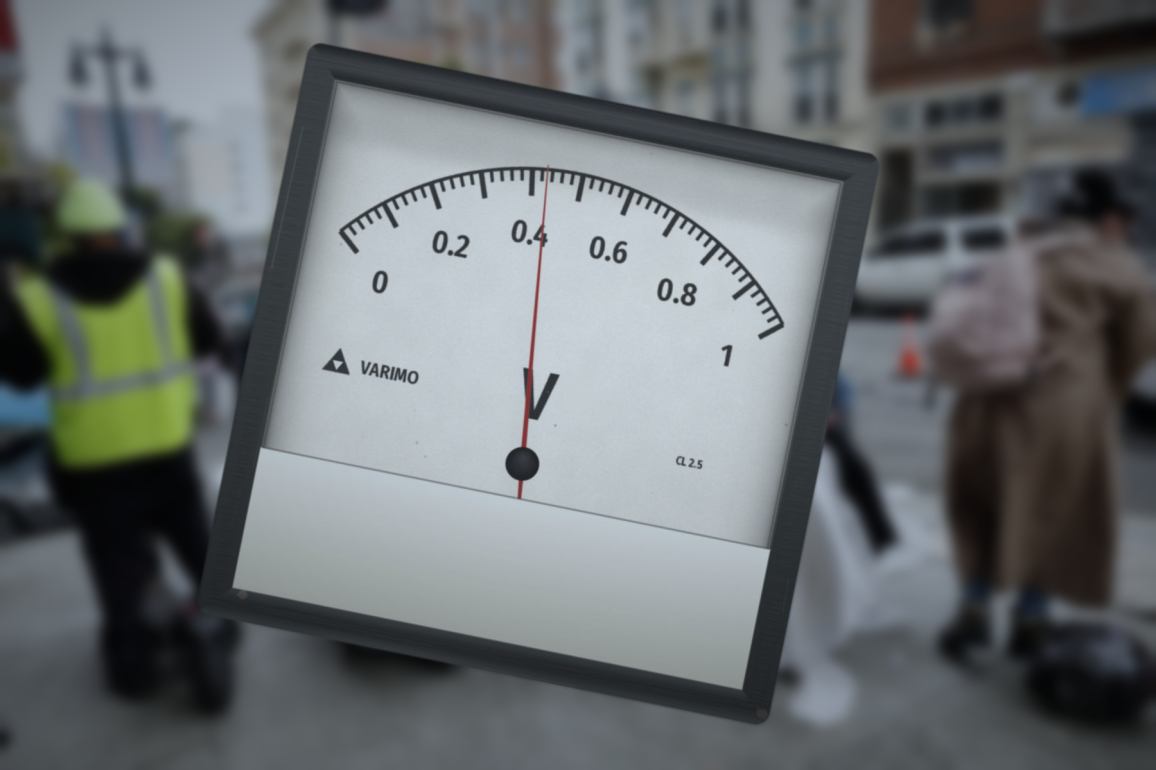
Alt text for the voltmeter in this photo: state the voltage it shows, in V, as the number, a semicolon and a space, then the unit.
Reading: 0.43; V
